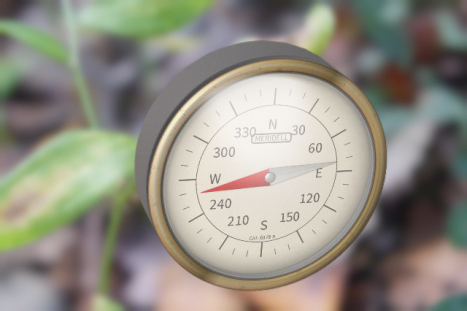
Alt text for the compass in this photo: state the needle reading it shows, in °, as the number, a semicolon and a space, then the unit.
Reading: 260; °
